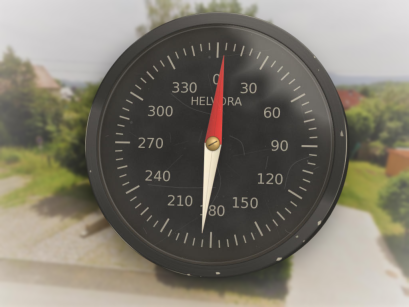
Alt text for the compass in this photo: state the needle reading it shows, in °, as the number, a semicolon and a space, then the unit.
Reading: 5; °
